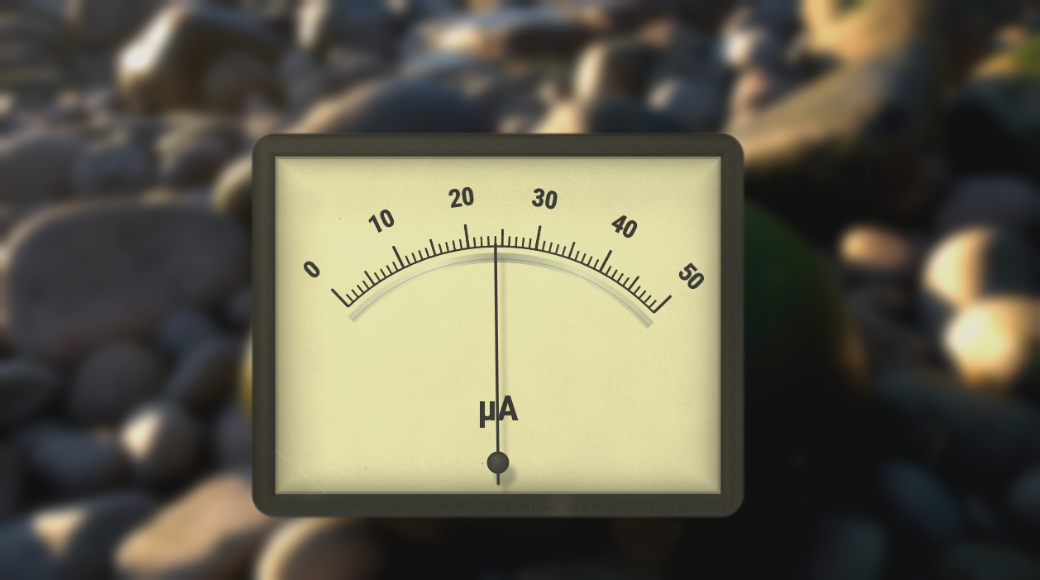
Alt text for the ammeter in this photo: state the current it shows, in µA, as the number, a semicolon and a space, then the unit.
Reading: 24; µA
